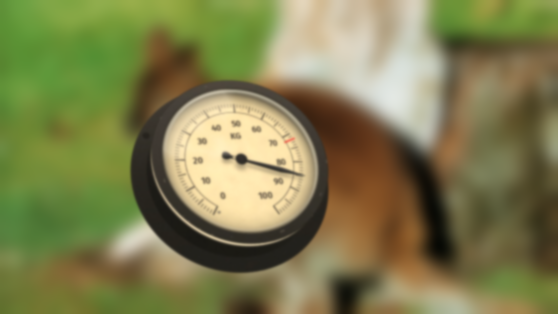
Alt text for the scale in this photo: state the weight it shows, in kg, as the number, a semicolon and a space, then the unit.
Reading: 85; kg
